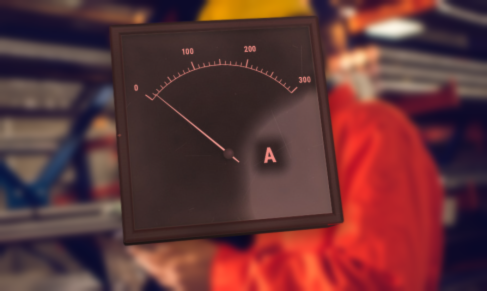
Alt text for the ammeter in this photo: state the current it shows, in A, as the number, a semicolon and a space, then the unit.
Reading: 10; A
